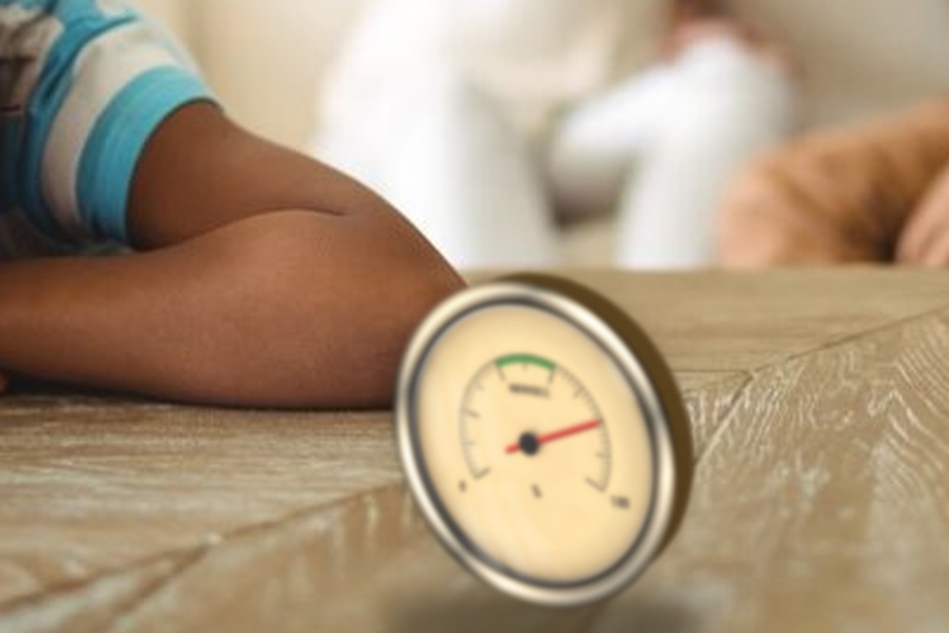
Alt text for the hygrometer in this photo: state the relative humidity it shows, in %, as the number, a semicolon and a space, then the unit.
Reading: 80; %
